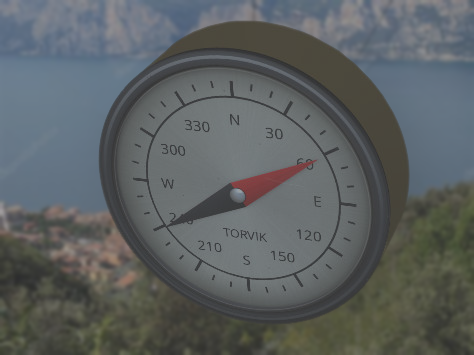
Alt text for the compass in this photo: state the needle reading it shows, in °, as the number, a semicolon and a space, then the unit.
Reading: 60; °
